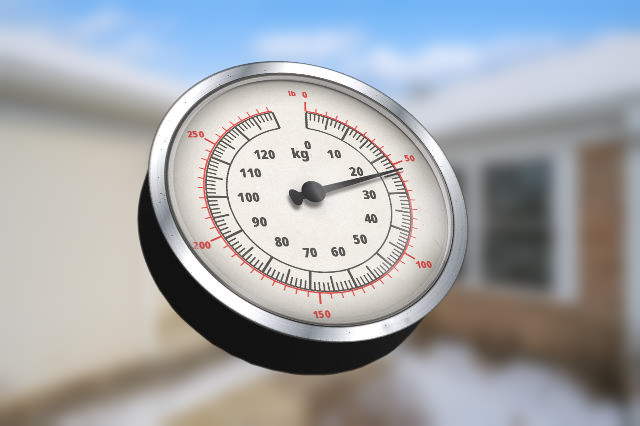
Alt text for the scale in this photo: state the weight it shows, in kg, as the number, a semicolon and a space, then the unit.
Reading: 25; kg
